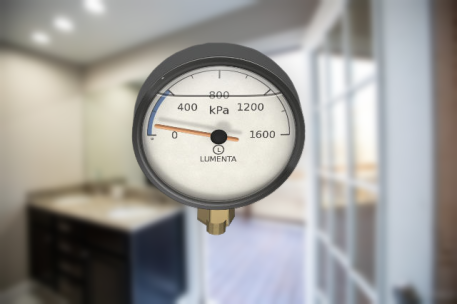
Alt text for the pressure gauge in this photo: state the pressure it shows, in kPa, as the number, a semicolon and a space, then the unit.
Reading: 100; kPa
